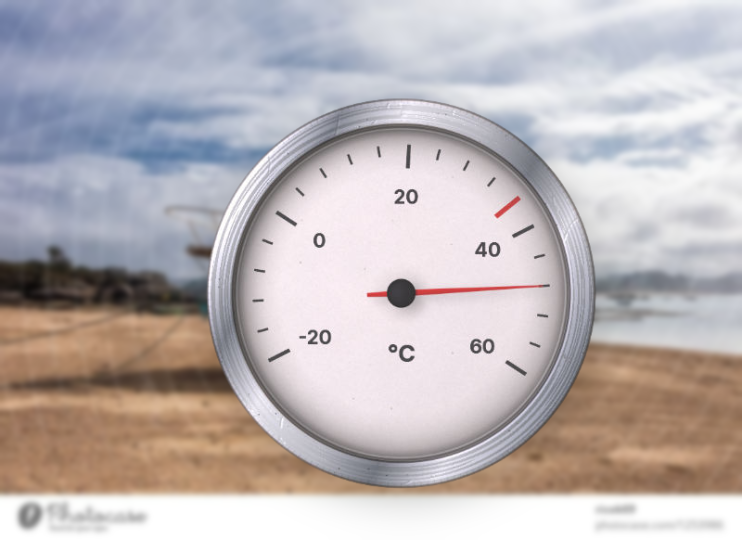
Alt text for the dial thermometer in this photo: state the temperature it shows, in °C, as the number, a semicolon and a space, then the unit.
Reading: 48; °C
